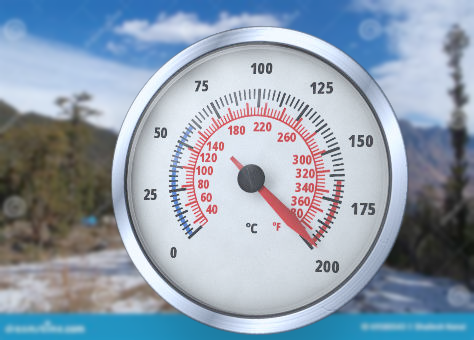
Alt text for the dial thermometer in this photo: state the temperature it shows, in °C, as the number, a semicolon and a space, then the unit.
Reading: 197.5; °C
